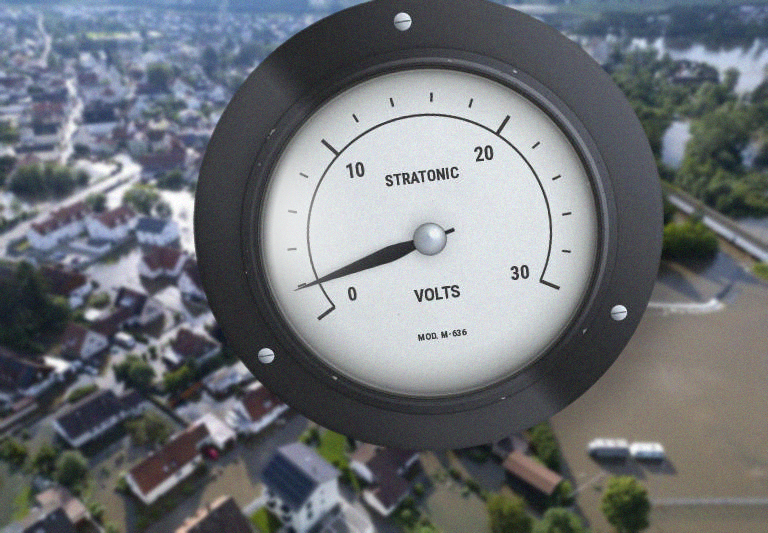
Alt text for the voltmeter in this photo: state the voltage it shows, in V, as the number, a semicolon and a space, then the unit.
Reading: 2; V
